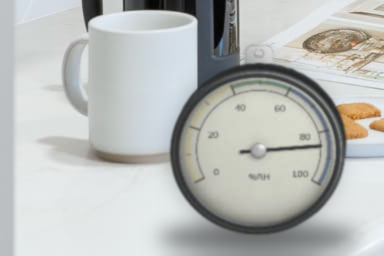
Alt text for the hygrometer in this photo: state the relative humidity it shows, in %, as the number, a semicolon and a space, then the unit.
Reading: 85; %
